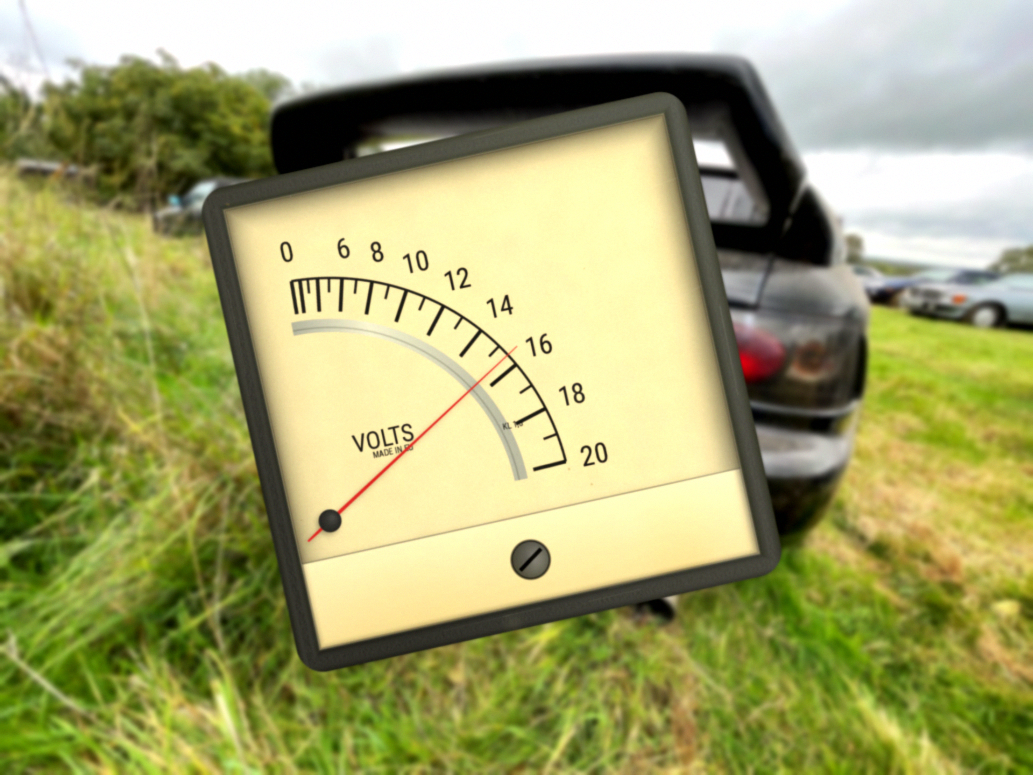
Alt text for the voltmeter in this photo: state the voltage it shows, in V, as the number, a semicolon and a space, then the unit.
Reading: 15.5; V
